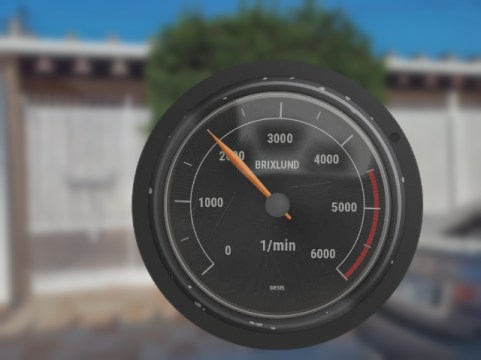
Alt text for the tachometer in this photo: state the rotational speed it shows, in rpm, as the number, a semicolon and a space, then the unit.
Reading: 2000; rpm
